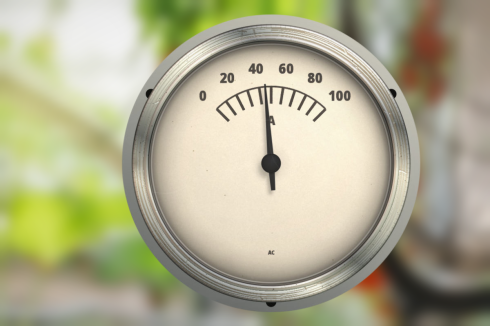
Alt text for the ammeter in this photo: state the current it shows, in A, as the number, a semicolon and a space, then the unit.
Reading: 45; A
